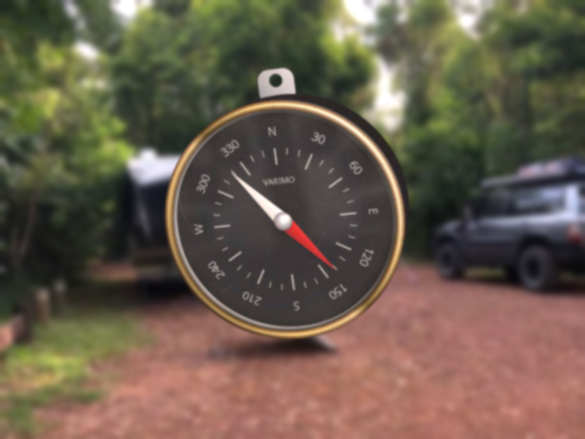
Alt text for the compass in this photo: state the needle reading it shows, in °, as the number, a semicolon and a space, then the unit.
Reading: 140; °
